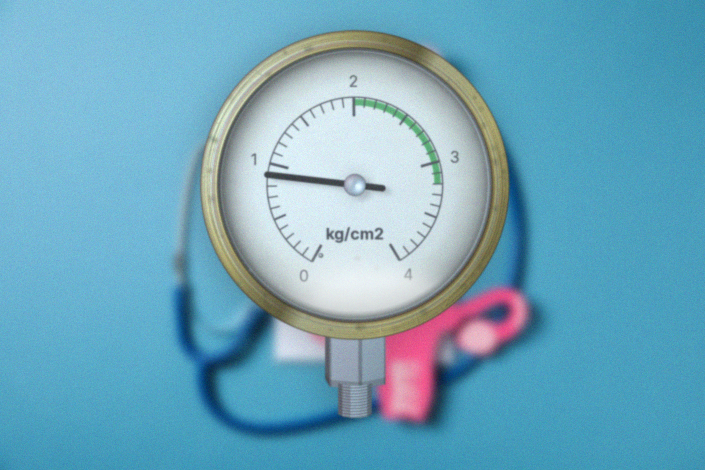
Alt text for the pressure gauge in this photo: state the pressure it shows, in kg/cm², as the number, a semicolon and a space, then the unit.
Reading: 0.9; kg/cm²
